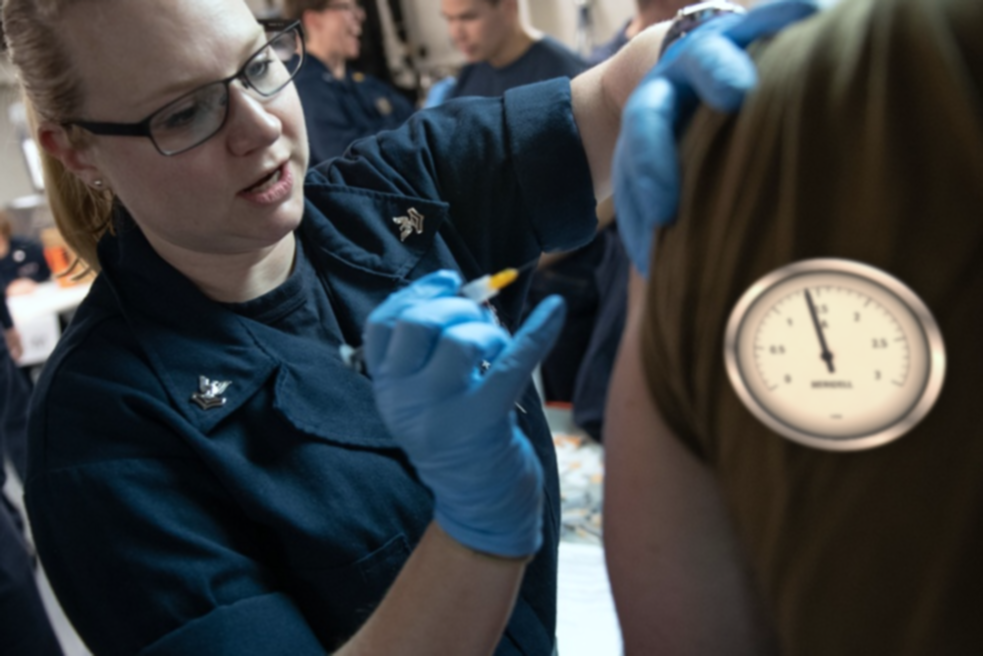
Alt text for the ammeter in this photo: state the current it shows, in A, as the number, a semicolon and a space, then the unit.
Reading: 1.4; A
